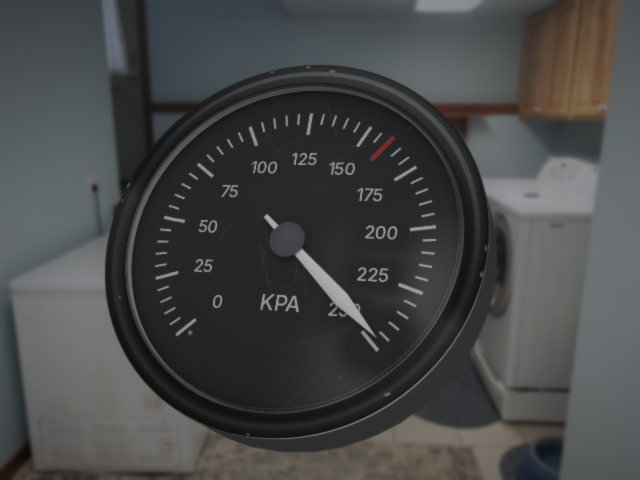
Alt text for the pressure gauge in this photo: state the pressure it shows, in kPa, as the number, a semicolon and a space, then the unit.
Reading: 247.5; kPa
